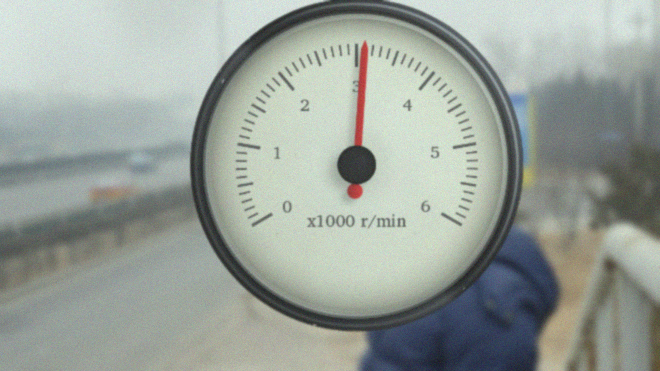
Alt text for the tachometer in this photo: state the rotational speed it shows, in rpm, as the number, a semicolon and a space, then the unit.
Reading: 3100; rpm
